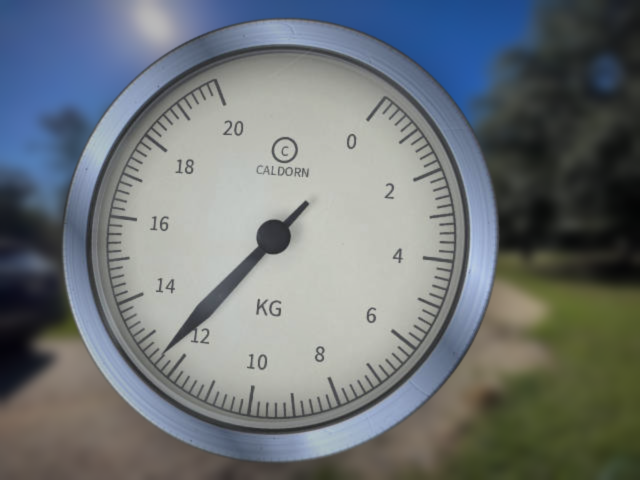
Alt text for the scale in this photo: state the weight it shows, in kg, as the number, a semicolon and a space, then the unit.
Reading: 12.4; kg
